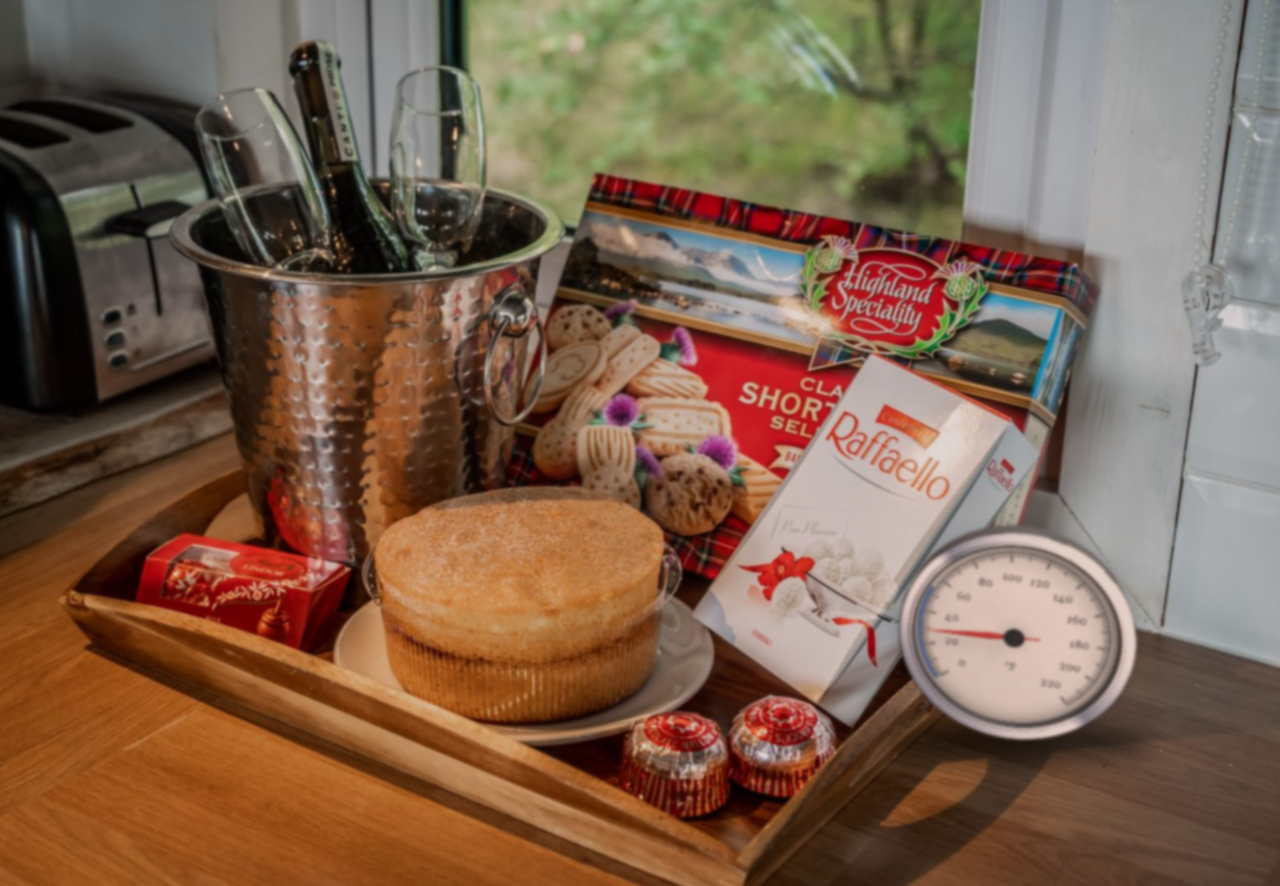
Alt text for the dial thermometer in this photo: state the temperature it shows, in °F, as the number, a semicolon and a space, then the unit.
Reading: 30; °F
